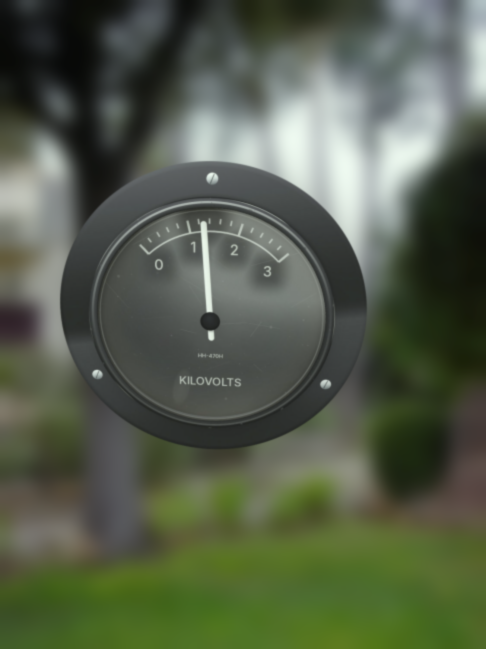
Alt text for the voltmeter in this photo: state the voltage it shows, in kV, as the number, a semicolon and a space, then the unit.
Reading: 1.3; kV
